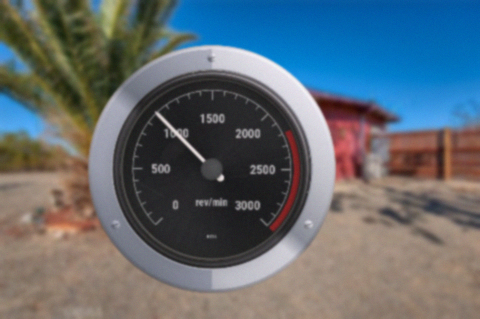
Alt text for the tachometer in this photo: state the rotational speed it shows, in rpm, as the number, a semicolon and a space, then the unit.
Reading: 1000; rpm
